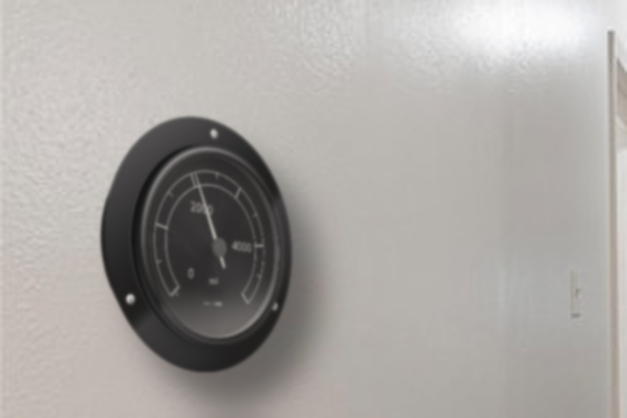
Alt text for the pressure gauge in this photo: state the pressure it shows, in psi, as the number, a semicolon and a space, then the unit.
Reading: 2000; psi
